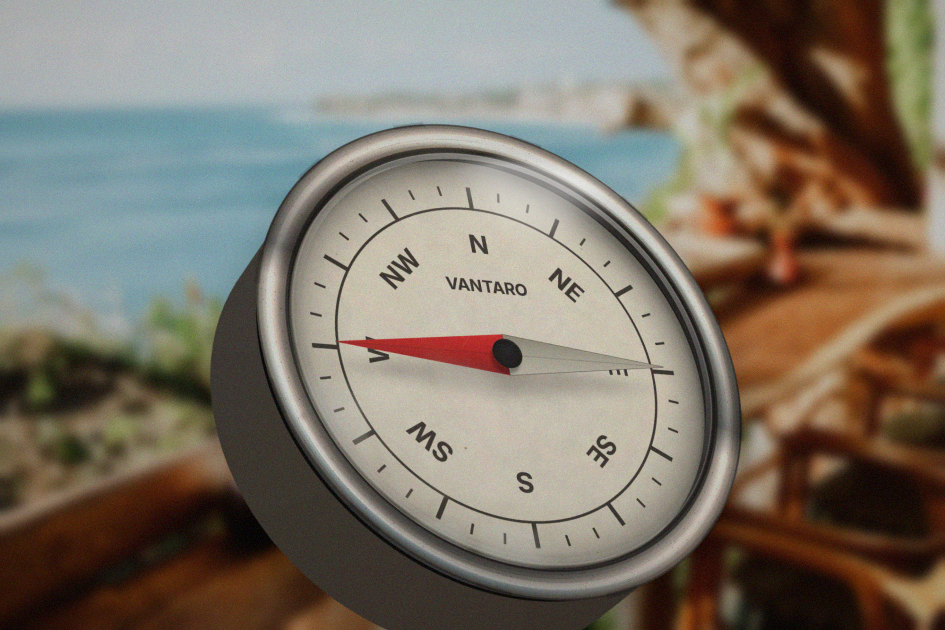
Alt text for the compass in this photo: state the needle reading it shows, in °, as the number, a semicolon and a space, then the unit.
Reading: 270; °
